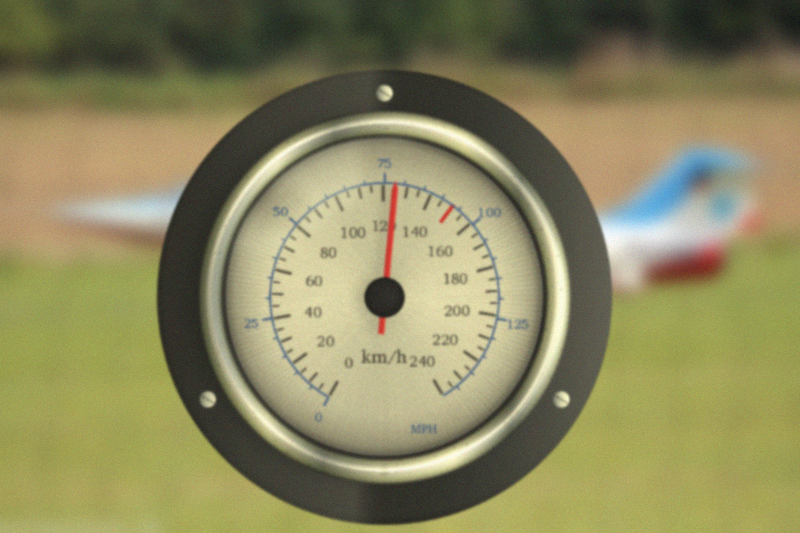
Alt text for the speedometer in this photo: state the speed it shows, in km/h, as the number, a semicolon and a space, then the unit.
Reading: 125; km/h
